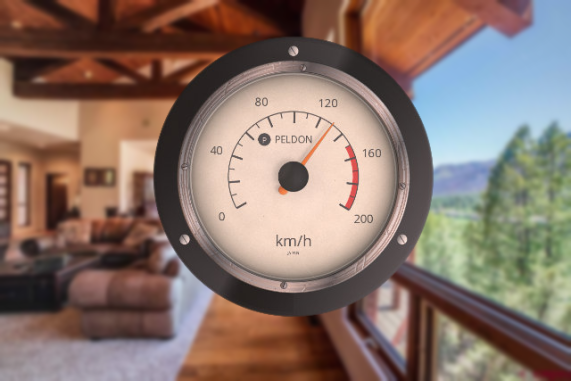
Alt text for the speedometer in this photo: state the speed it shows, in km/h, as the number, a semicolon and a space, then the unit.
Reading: 130; km/h
